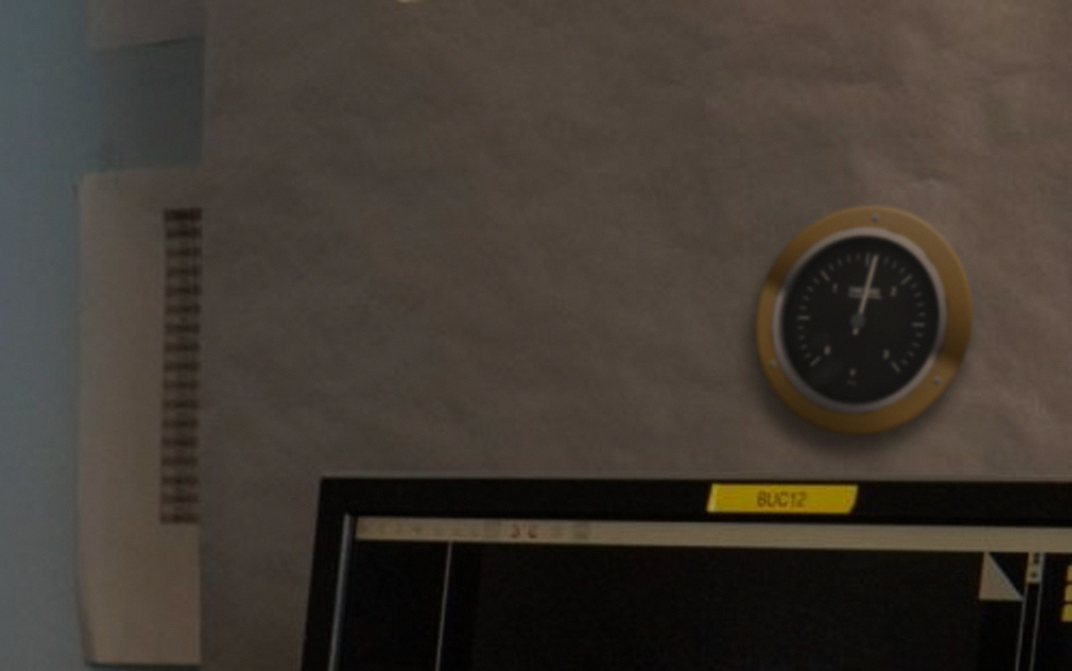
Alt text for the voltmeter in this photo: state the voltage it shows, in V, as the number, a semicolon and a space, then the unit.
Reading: 1.6; V
